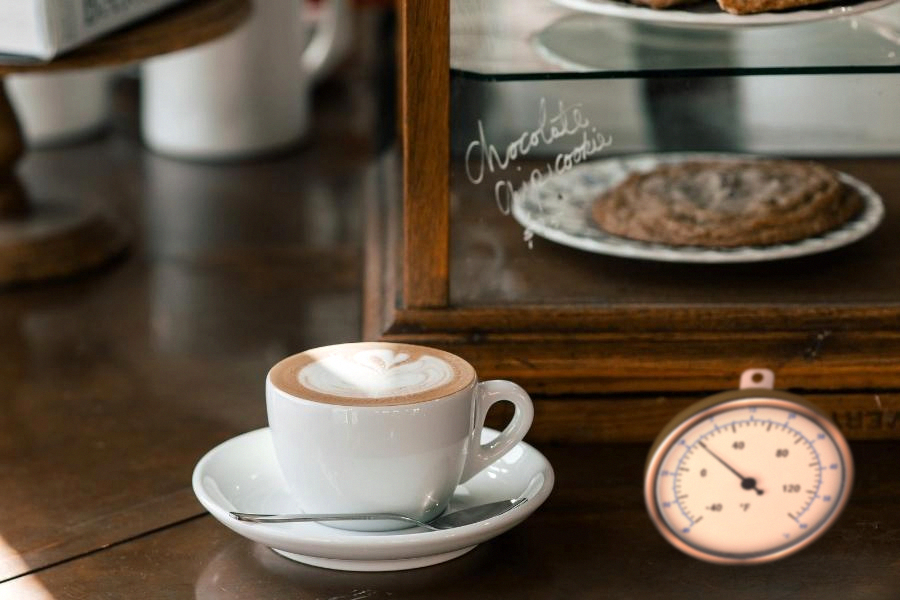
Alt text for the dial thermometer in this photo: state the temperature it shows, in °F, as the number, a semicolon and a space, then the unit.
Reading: 20; °F
